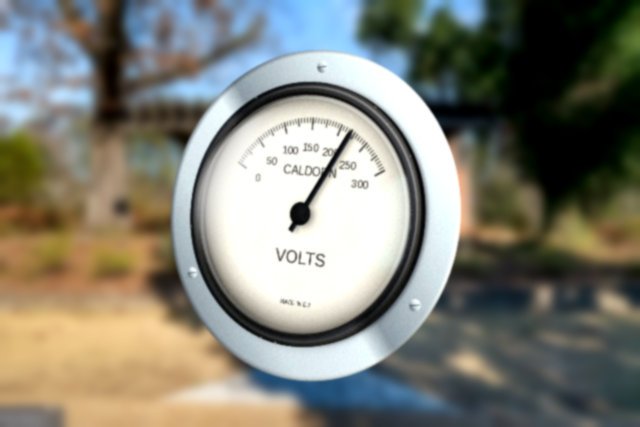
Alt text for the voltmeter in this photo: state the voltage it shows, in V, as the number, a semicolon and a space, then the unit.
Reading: 225; V
